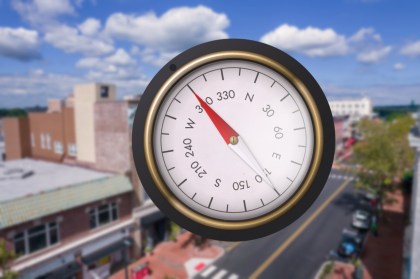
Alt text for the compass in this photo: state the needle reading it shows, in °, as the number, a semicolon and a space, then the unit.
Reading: 300; °
